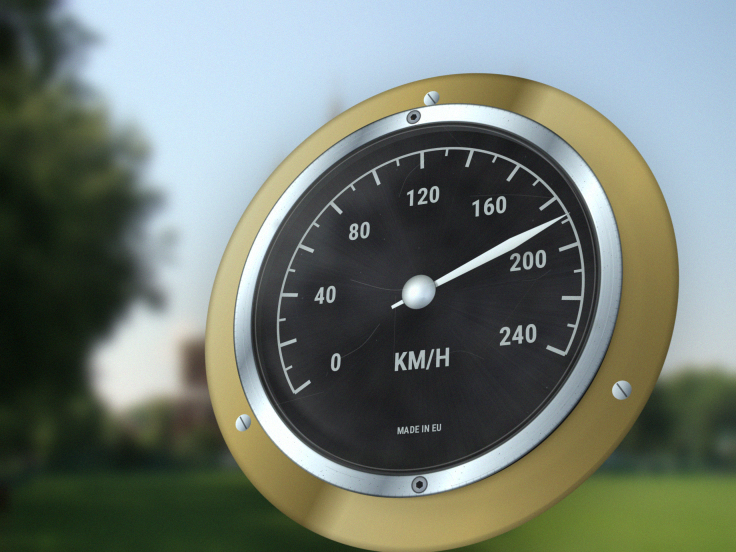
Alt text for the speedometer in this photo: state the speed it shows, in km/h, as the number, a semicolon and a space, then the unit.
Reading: 190; km/h
